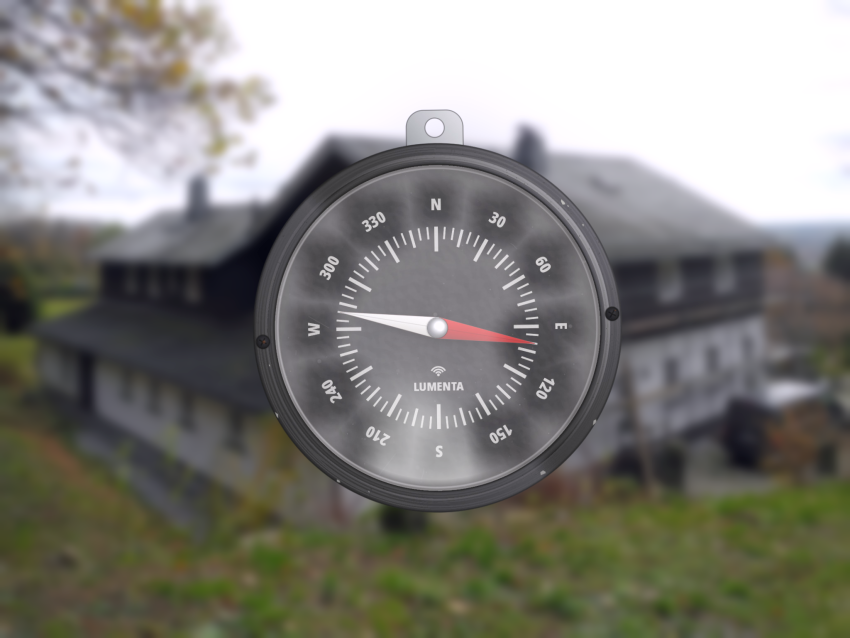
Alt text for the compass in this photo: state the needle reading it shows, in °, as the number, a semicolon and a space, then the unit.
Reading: 100; °
